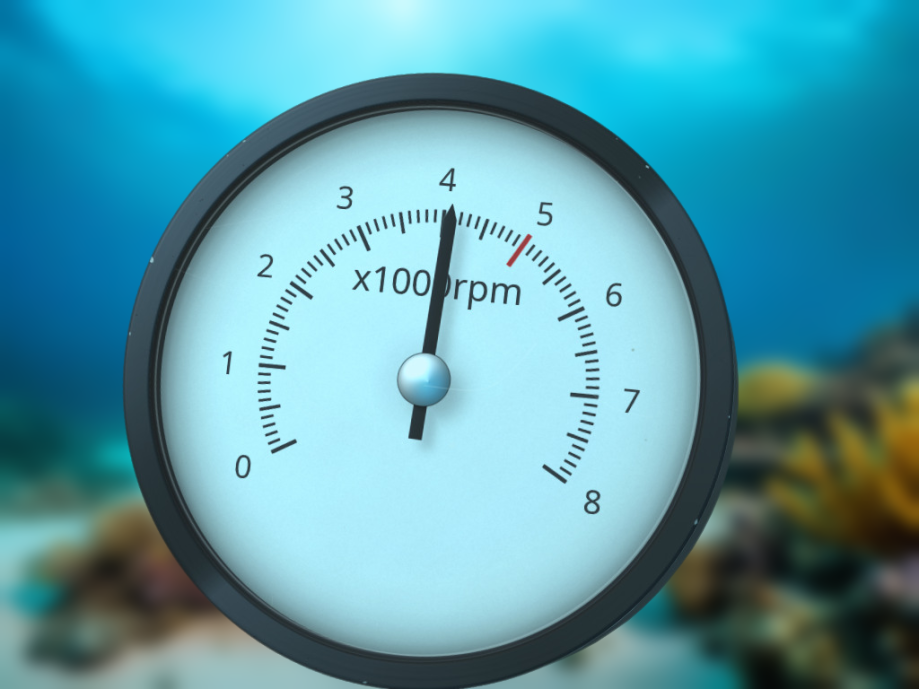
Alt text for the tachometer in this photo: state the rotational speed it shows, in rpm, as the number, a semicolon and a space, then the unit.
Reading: 4100; rpm
